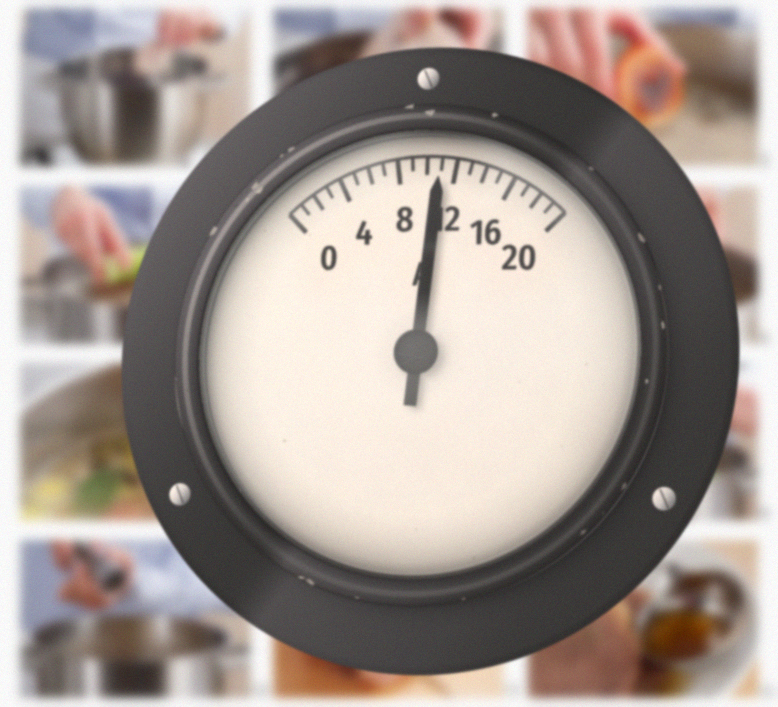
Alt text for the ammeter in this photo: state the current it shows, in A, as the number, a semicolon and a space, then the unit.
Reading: 11; A
